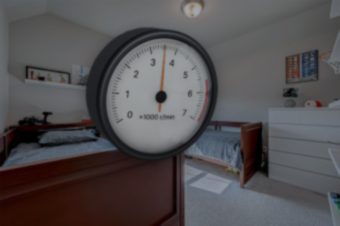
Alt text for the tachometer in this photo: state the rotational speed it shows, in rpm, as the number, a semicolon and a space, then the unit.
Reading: 3500; rpm
